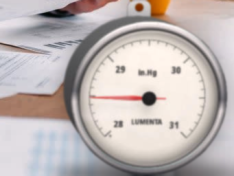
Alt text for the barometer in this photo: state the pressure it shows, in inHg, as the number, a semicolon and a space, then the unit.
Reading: 28.5; inHg
